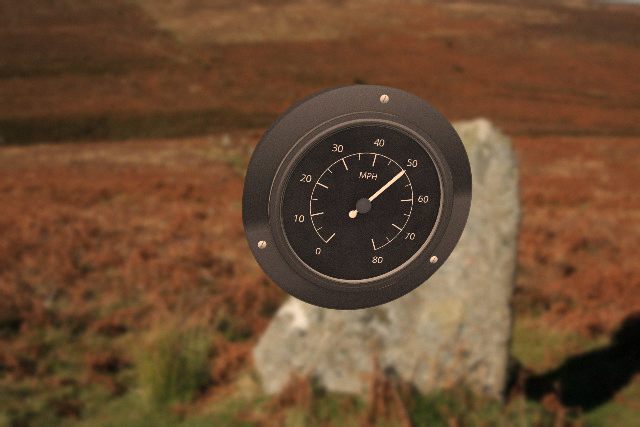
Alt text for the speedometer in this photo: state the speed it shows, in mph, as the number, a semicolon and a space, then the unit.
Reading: 50; mph
